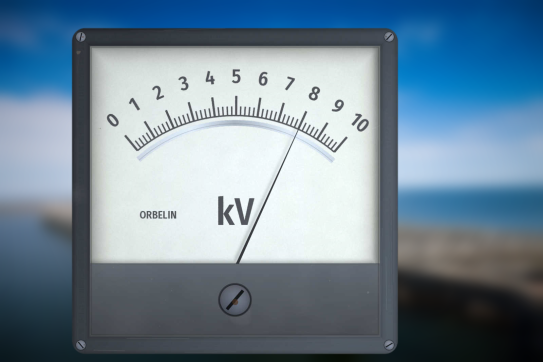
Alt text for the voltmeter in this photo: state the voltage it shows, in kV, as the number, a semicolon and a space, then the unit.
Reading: 8; kV
